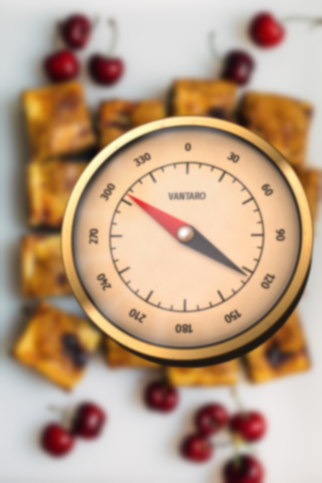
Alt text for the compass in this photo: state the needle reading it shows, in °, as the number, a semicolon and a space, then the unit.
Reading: 305; °
